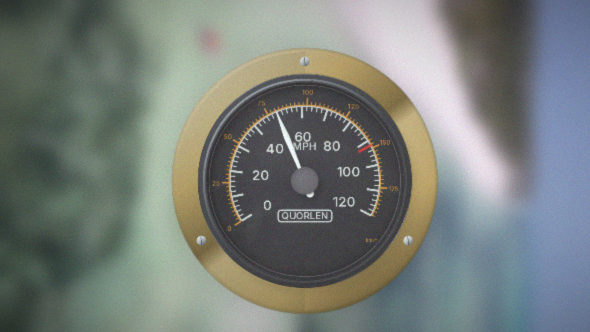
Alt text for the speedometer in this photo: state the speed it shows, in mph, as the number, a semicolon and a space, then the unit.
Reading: 50; mph
